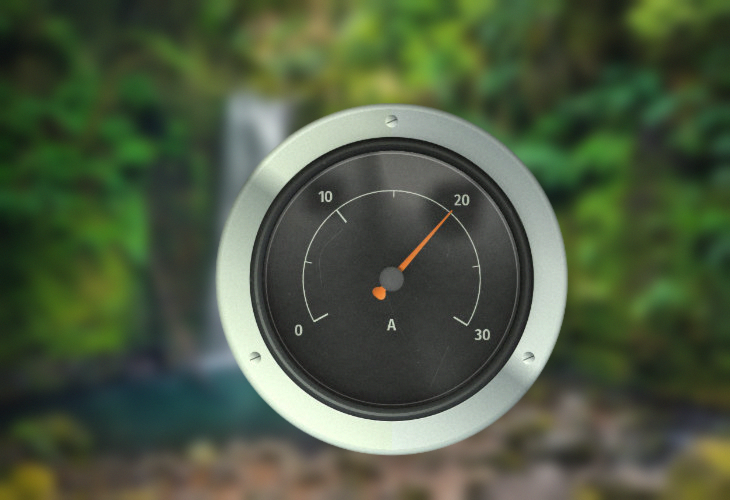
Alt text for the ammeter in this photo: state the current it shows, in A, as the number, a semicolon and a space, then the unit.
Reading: 20; A
